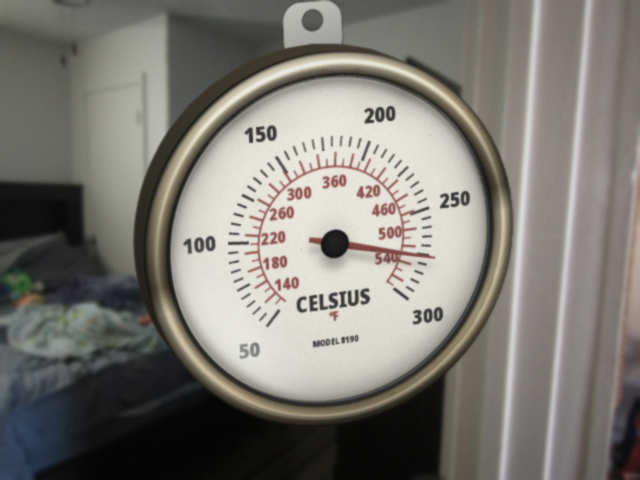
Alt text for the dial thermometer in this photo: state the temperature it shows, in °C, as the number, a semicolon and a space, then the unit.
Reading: 275; °C
